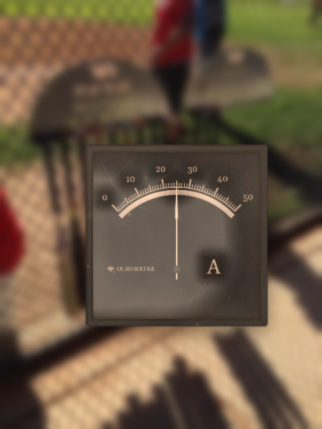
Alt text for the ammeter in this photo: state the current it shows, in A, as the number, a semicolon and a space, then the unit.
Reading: 25; A
